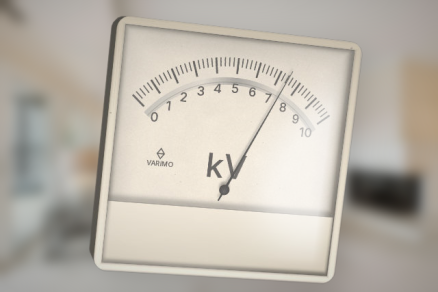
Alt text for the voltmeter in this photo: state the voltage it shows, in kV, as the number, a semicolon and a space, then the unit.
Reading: 7.4; kV
